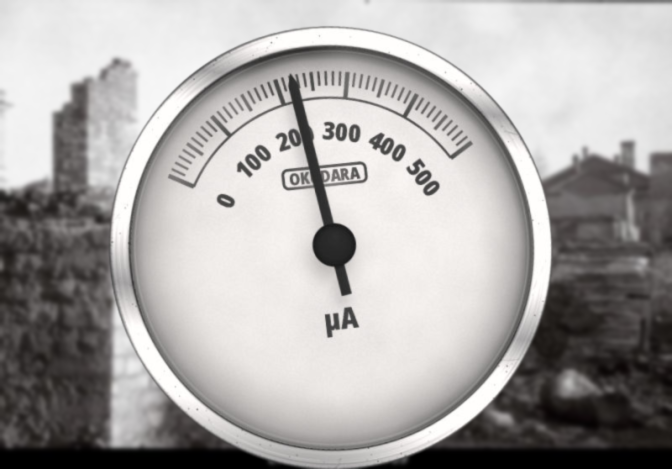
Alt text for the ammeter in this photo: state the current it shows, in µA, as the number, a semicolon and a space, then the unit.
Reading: 220; µA
